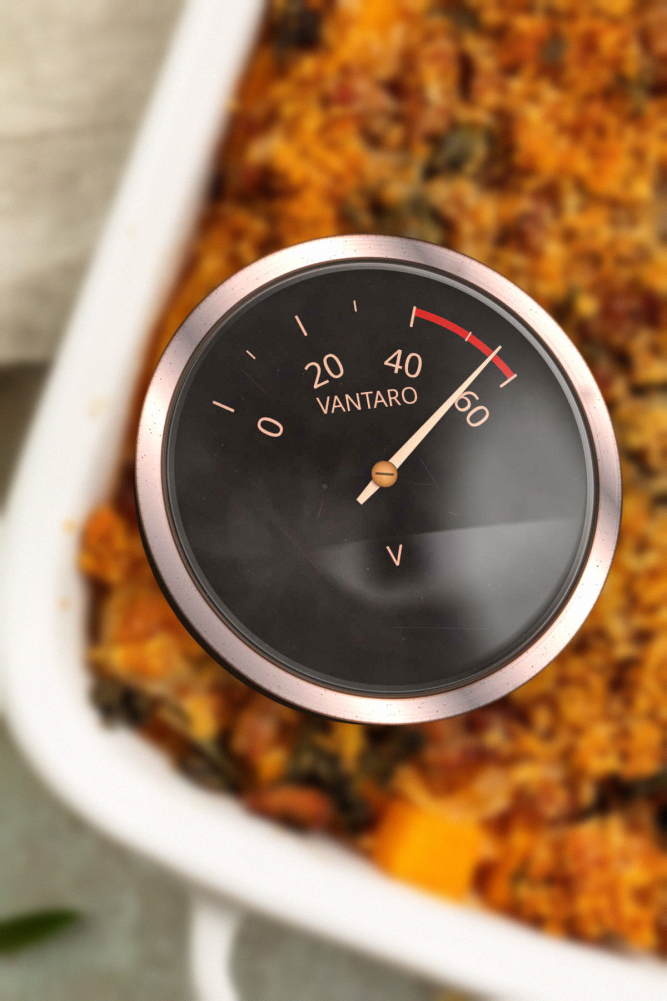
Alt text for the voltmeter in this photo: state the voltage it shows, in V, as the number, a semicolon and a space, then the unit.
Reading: 55; V
